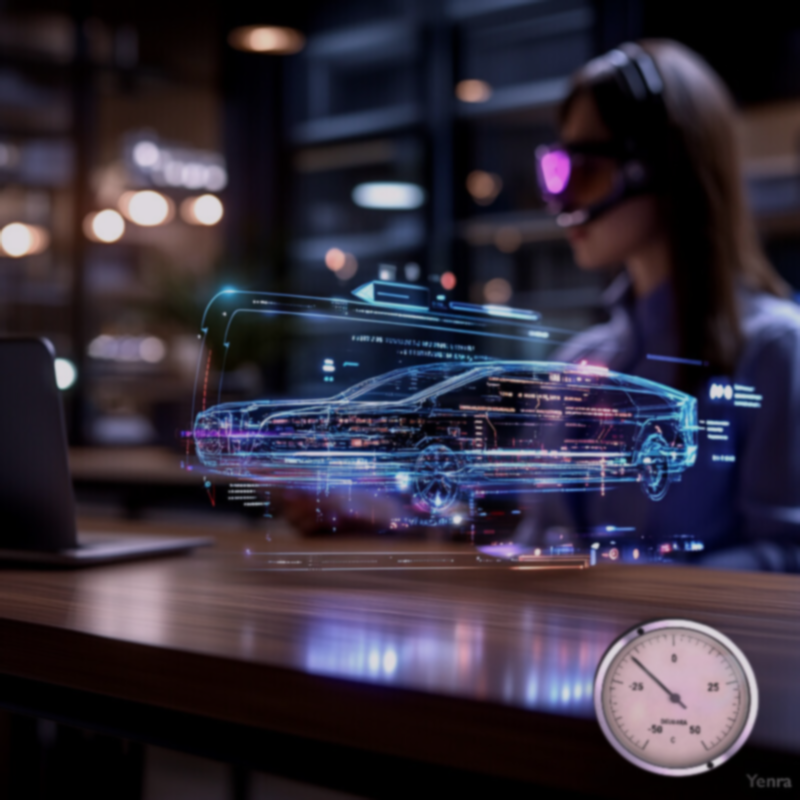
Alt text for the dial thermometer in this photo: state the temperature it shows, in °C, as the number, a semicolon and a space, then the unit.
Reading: -15; °C
